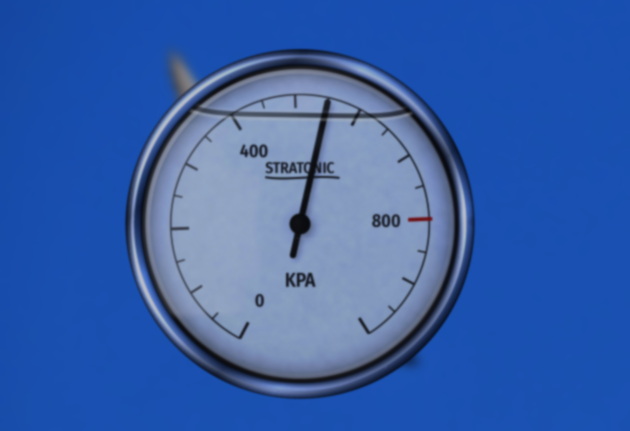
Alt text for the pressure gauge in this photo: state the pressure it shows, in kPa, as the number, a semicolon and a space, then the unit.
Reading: 550; kPa
